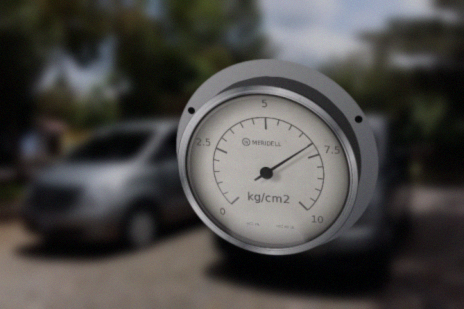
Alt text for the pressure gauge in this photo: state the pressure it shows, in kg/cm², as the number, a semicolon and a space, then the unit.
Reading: 7; kg/cm²
